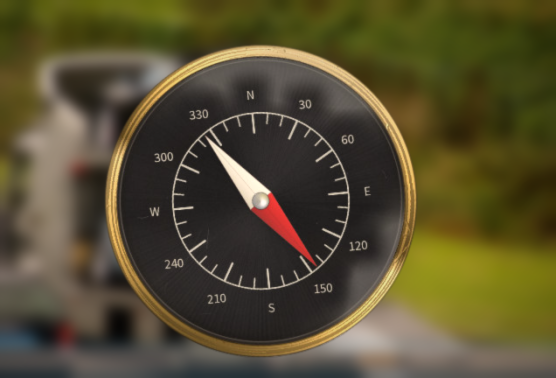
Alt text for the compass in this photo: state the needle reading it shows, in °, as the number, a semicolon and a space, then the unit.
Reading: 145; °
